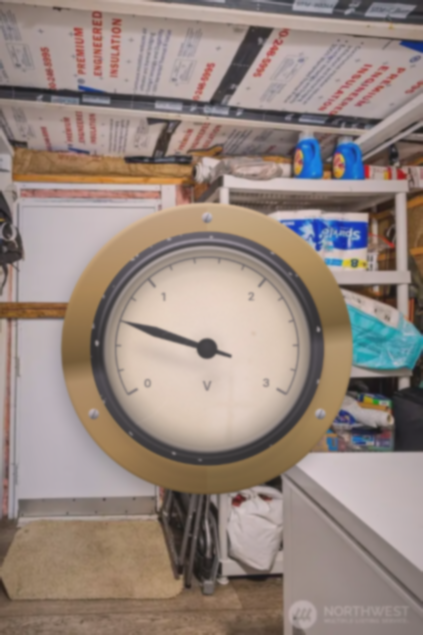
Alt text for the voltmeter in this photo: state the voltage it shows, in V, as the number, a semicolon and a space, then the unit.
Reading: 0.6; V
